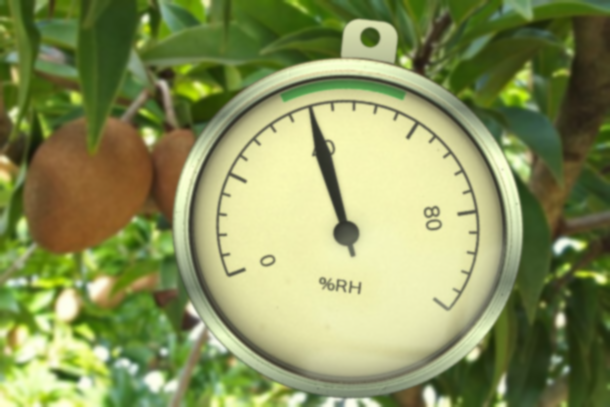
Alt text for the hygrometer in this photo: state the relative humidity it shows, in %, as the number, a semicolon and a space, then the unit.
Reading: 40; %
